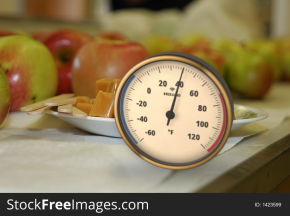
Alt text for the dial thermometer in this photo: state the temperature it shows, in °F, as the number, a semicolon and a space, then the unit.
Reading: 40; °F
